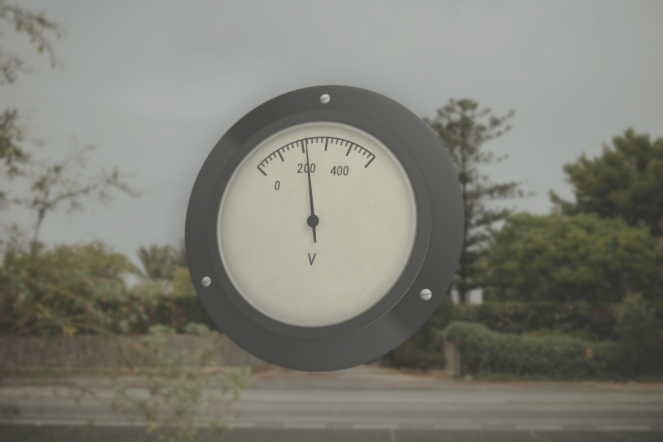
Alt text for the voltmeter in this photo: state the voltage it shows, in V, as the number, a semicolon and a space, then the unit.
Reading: 220; V
